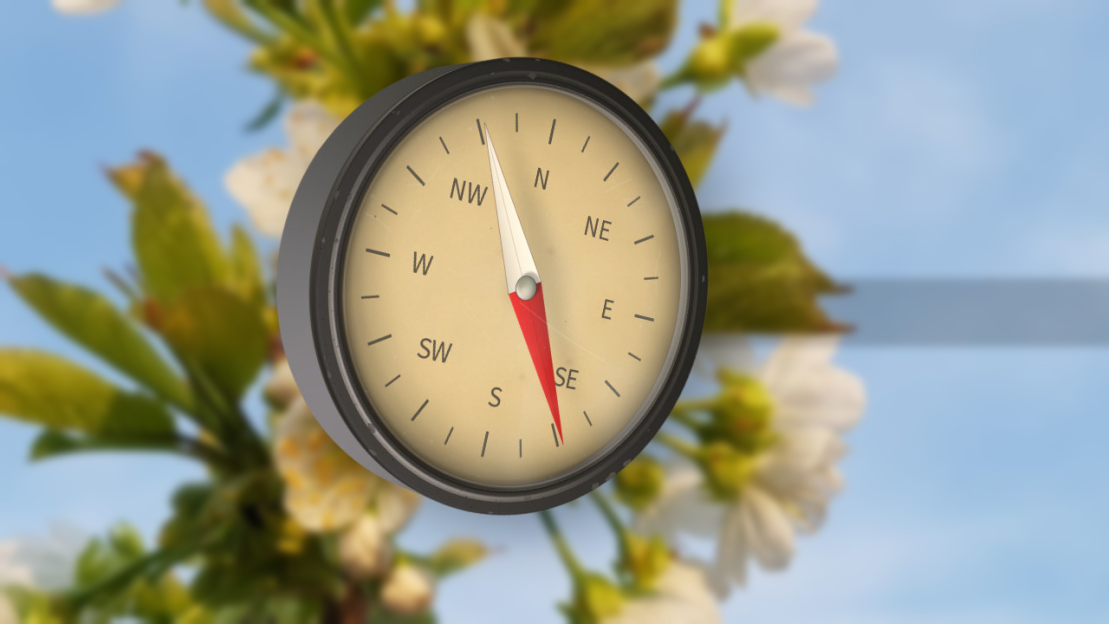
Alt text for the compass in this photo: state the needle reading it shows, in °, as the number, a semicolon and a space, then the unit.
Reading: 150; °
